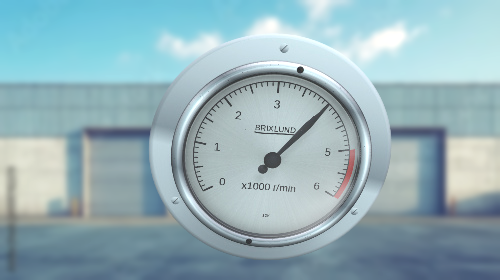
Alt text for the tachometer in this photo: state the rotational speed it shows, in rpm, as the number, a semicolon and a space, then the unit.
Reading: 4000; rpm
